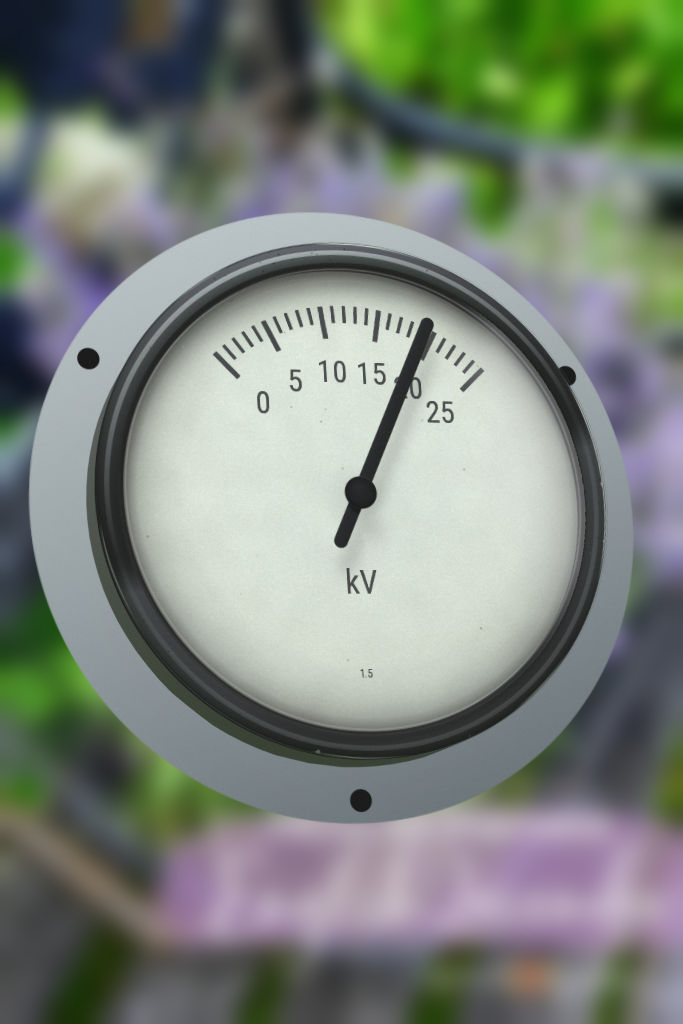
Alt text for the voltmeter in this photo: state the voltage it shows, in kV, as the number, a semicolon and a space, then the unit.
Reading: 19; kV
